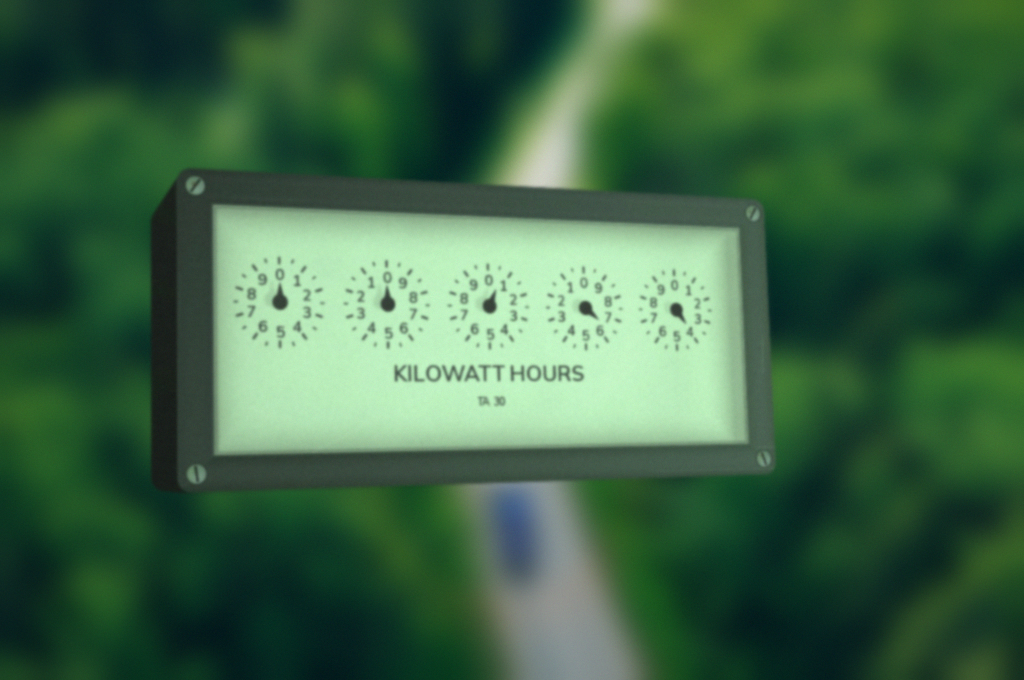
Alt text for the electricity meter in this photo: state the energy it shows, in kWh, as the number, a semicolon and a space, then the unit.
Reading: 64; kWh
